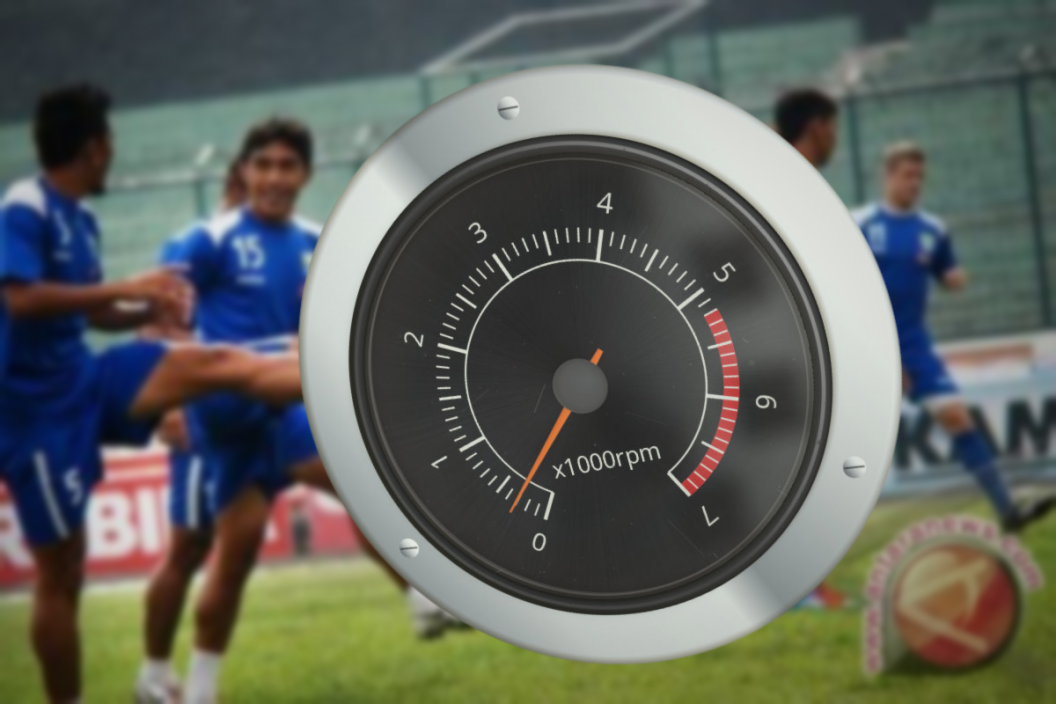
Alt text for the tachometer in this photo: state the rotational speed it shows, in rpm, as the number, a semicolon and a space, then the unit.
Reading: 300; rpm
